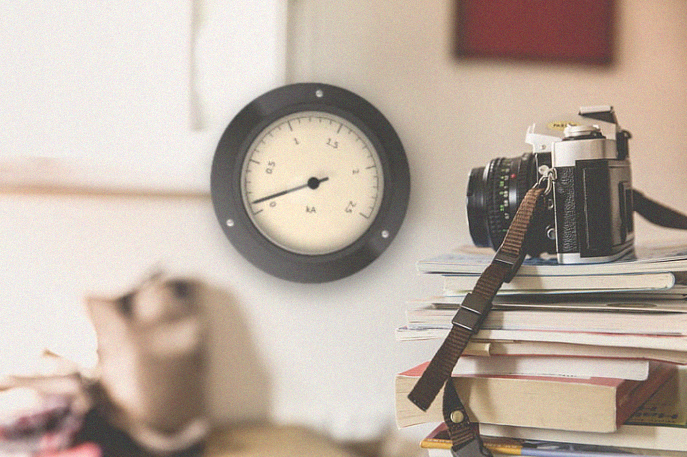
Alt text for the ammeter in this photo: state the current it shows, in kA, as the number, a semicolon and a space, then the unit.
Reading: 0.1; kA
